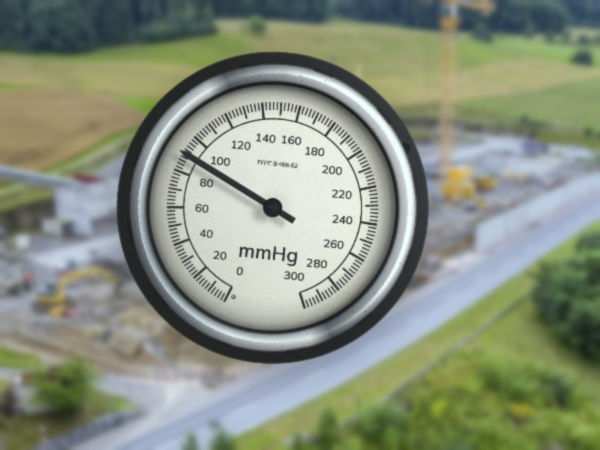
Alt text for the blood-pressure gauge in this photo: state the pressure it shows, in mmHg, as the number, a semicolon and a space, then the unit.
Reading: 90; mmHg
